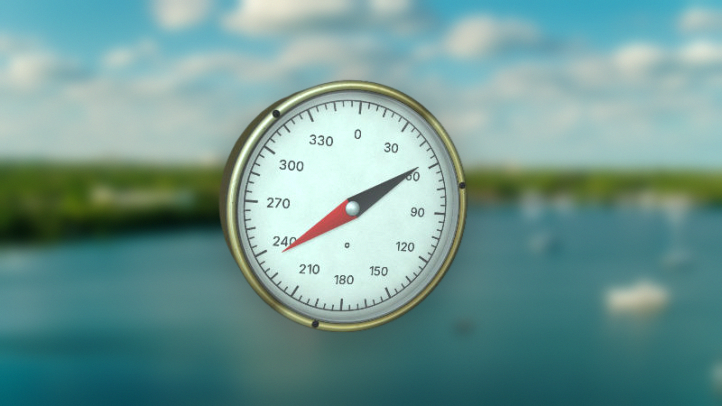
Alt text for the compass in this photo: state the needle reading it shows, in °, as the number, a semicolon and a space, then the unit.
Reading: 235; °
